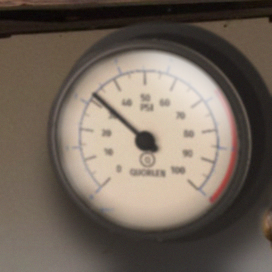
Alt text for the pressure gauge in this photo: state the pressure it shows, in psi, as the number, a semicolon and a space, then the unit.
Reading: 32.5; psi
